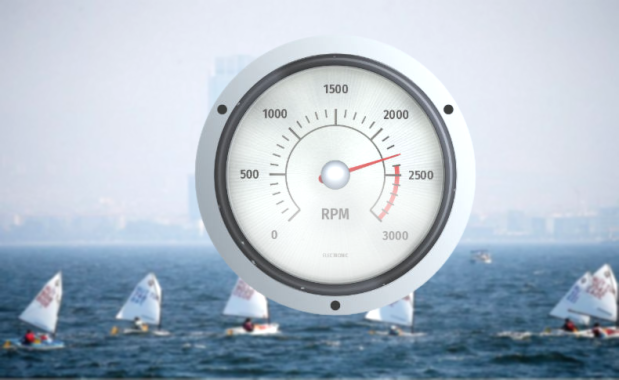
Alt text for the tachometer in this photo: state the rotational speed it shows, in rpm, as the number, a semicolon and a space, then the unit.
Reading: 2300; rpm
